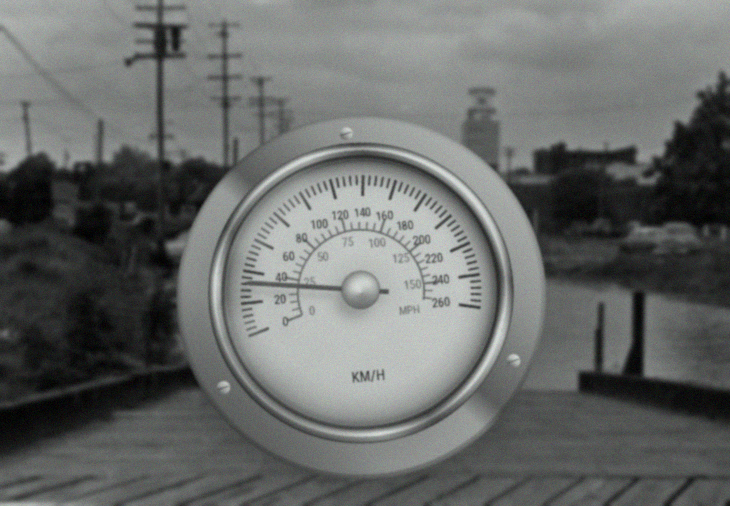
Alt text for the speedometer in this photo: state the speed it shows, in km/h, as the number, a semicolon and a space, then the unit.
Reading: 32; km/h
